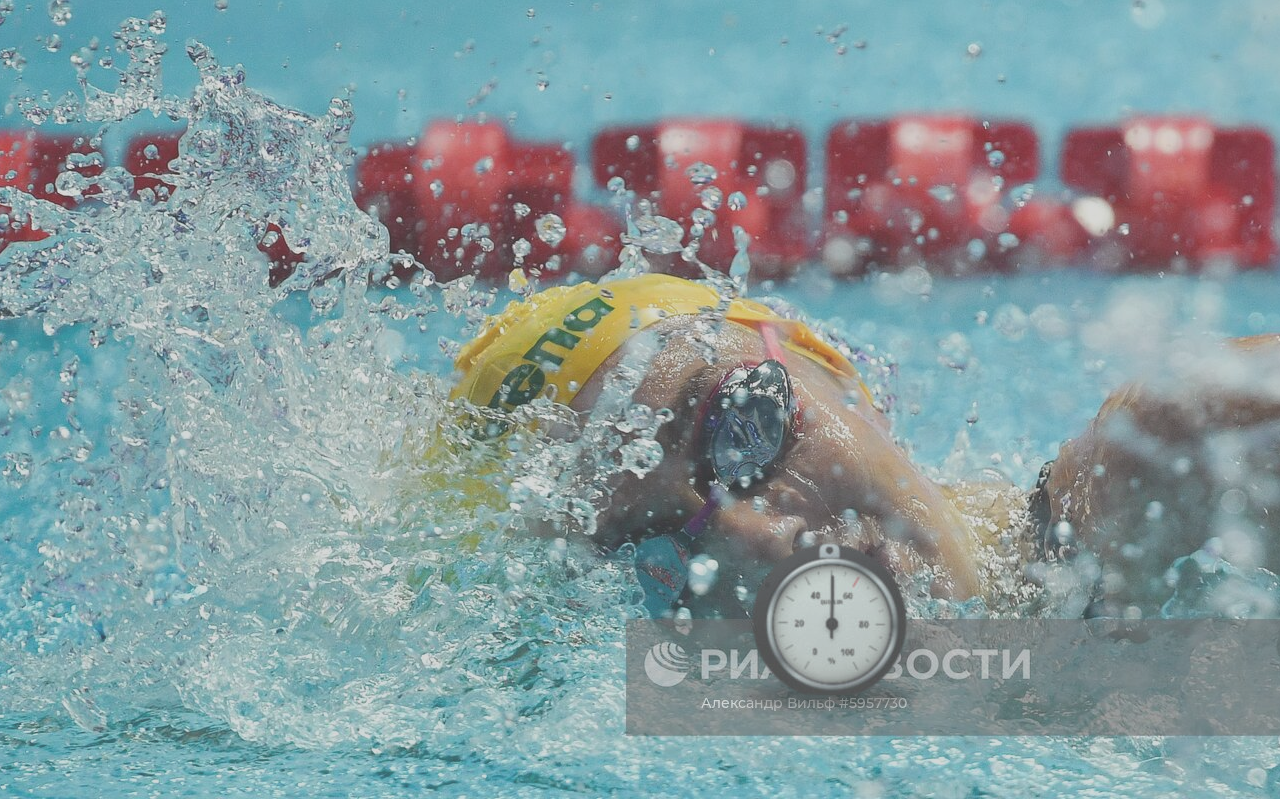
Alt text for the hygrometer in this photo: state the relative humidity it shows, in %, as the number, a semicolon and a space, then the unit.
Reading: 50; %
